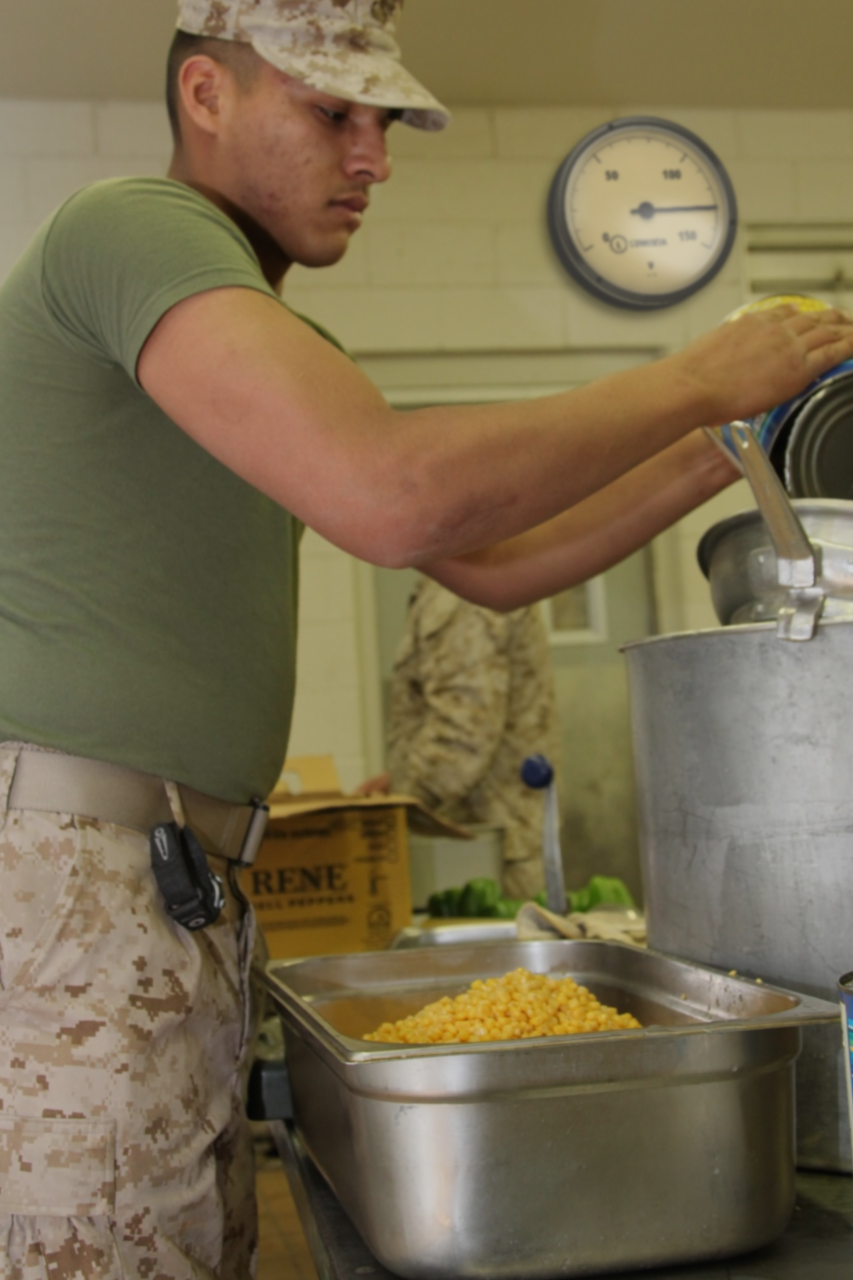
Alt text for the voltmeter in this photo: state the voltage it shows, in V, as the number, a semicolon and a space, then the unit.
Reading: 130; V
